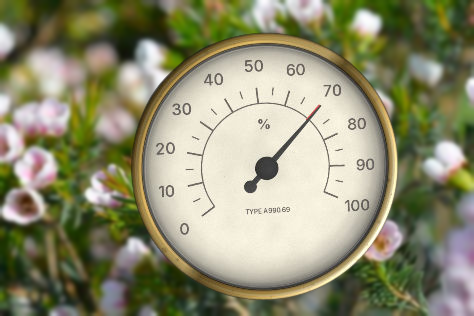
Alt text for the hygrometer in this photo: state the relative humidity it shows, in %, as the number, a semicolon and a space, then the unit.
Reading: 70; %
